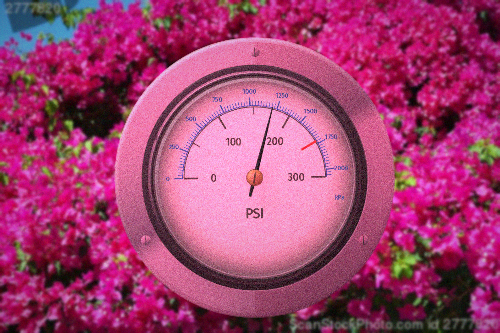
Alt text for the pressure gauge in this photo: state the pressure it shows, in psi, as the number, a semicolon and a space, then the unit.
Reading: 175; psi
